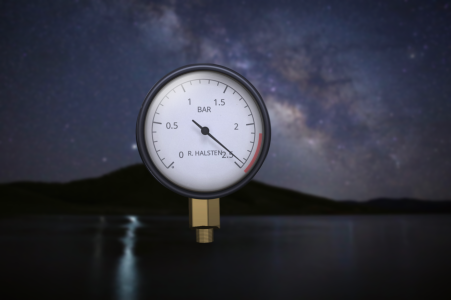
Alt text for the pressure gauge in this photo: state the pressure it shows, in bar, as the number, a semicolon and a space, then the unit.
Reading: 2.45; bar
